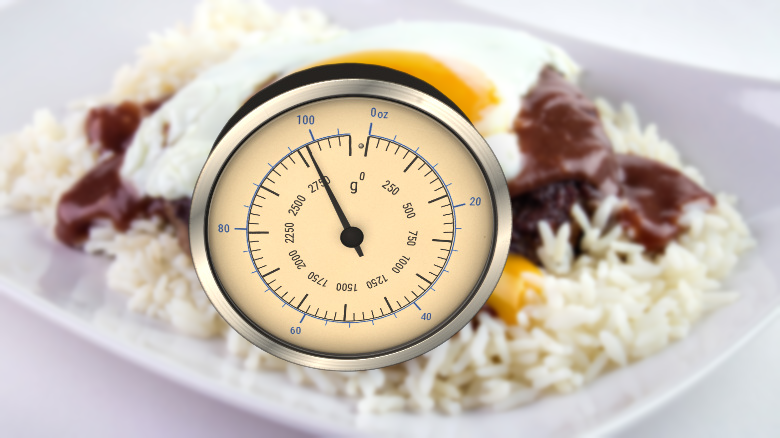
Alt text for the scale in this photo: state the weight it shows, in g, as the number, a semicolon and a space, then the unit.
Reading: 2800; g
